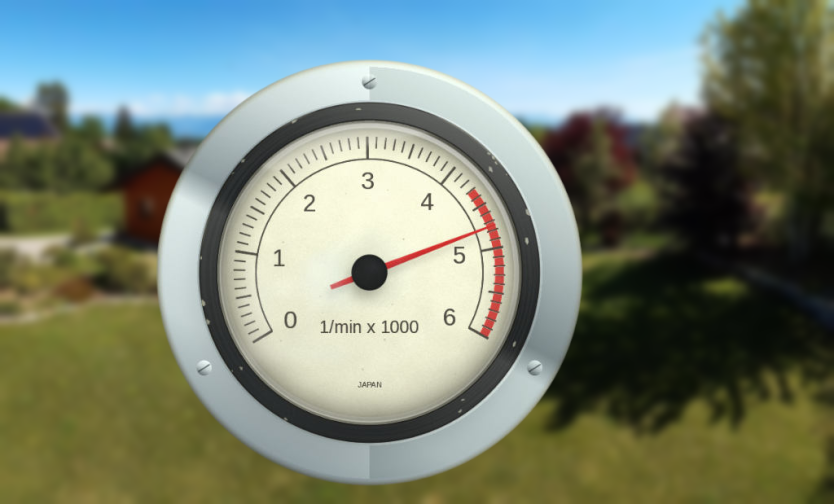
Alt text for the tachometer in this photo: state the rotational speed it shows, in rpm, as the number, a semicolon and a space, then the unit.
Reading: 4750; rpm
